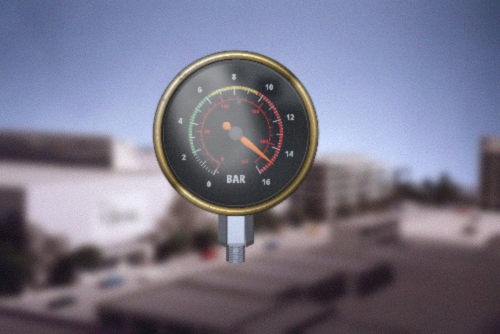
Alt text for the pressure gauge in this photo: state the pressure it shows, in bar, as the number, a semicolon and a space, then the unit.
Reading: 15; bar
